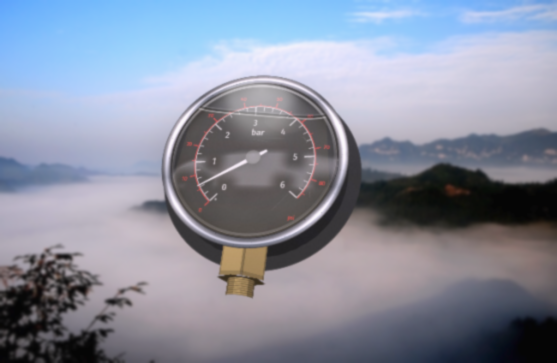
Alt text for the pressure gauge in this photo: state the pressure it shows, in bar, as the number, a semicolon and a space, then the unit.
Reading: 0.4; bar
